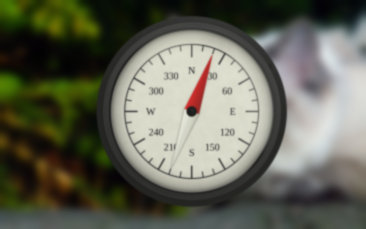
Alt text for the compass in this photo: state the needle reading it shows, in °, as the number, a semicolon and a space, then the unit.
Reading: 20; °
